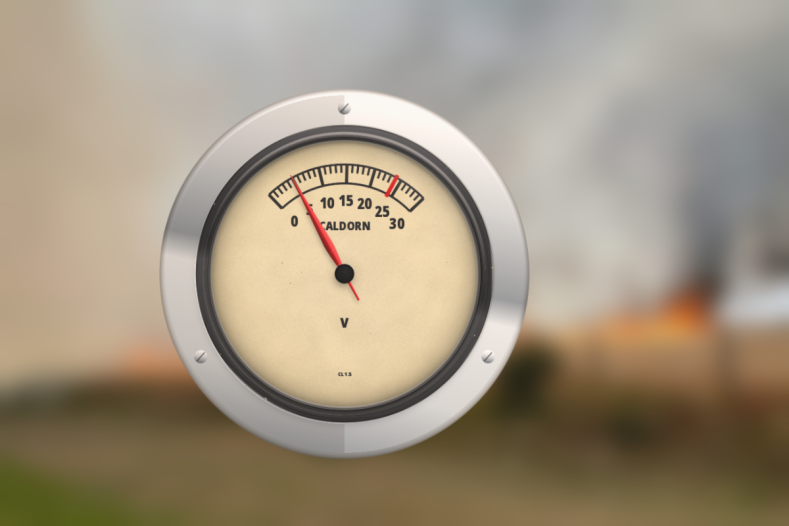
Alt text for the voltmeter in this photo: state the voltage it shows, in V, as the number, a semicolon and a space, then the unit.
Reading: 5; V
